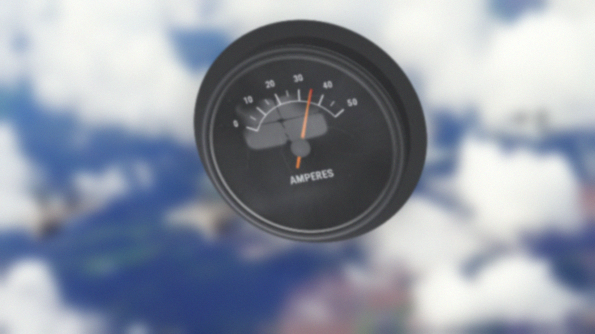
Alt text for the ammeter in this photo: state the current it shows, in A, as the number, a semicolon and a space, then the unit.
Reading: 35; A
